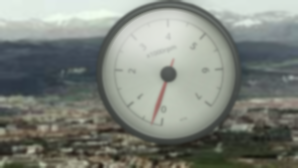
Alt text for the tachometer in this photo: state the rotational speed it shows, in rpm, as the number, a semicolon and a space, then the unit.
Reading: 250; rpm
